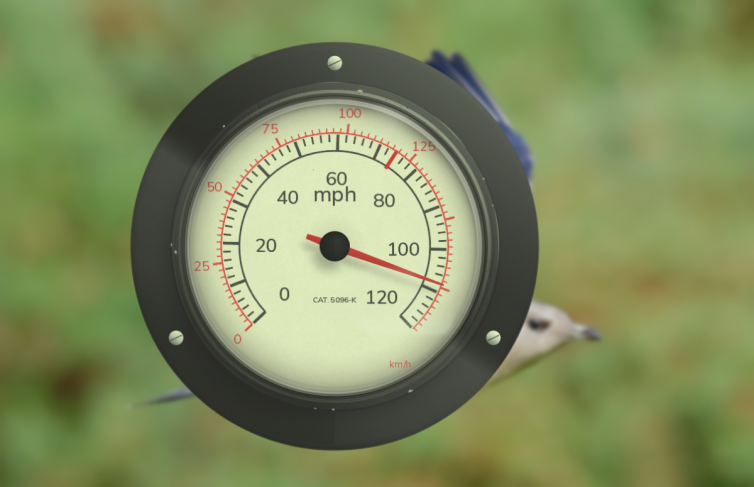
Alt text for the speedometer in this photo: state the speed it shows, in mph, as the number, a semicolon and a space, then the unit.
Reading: 108; mph
